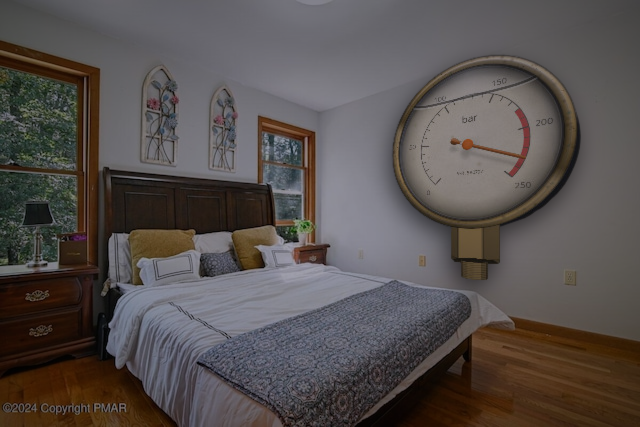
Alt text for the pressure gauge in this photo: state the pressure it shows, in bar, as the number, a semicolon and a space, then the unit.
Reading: 230; bar
